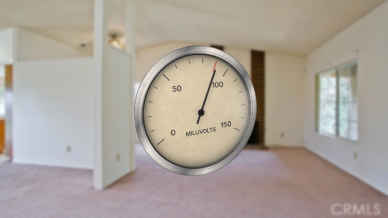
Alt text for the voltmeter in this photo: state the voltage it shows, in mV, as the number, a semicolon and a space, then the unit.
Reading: 90; mV
